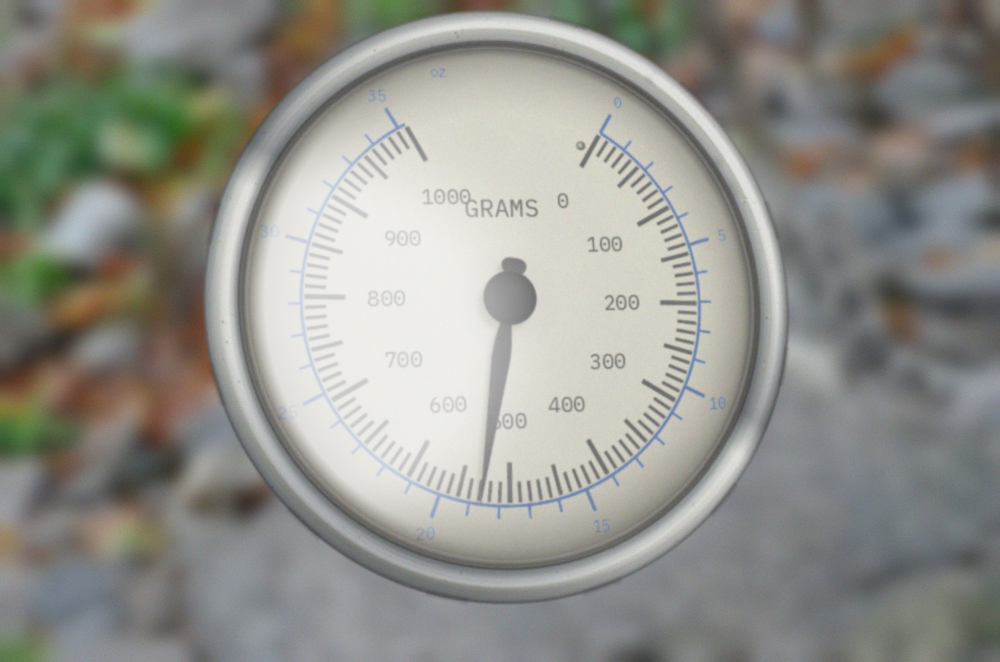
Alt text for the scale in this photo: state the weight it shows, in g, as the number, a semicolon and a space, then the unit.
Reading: 530; g
